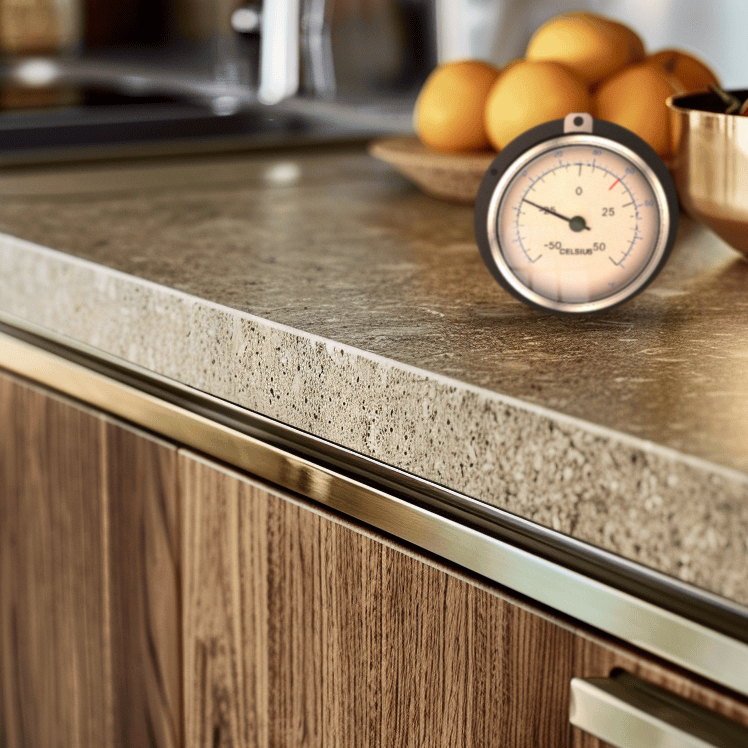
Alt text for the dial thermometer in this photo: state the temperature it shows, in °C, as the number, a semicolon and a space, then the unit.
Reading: -25; °C
